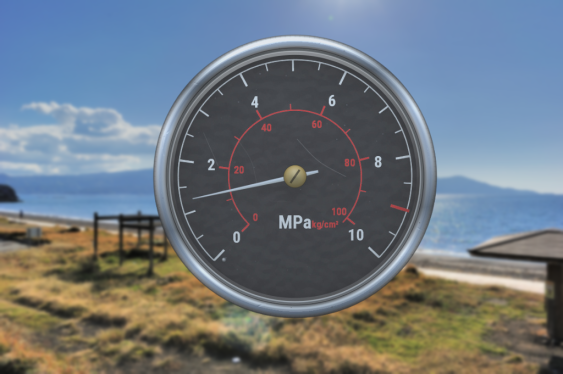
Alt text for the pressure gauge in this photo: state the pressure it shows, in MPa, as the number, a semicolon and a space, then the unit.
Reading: 1.25; MPa
